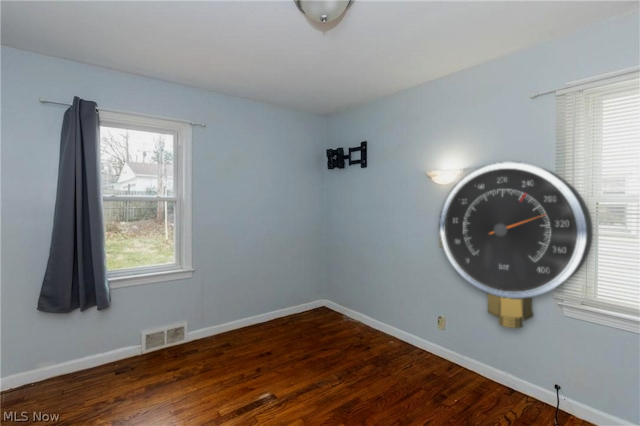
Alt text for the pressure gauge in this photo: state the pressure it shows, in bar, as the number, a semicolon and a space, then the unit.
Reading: 300; bar
